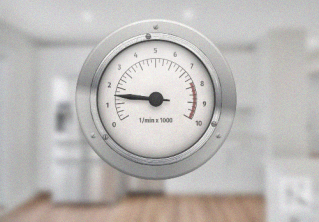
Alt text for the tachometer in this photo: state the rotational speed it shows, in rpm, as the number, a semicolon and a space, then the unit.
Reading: 1500; rpm
